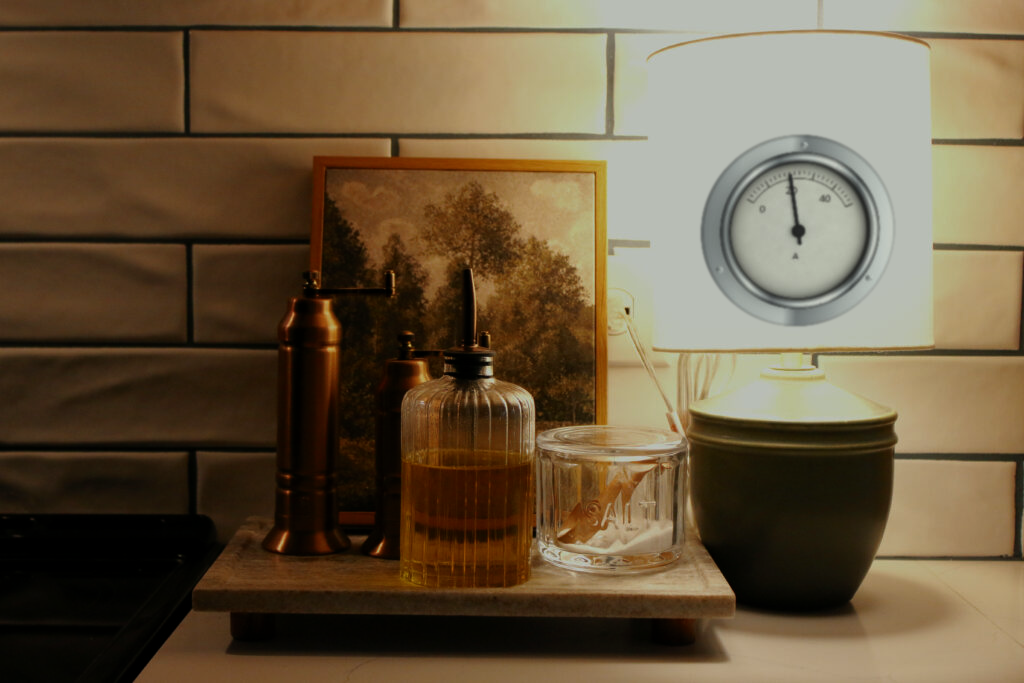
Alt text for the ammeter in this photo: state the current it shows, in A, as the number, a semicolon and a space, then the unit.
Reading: 20; A
